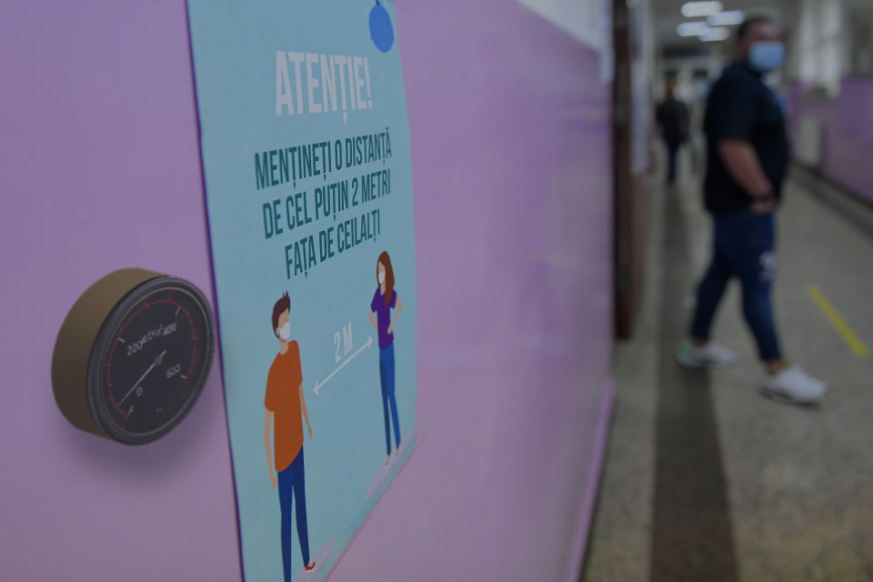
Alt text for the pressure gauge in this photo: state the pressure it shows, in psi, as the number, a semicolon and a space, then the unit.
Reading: 50; psi
